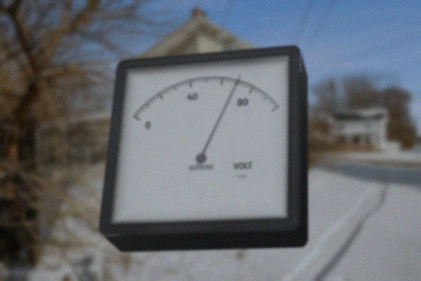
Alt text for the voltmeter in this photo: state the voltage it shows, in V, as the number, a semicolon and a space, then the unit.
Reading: 70; V
